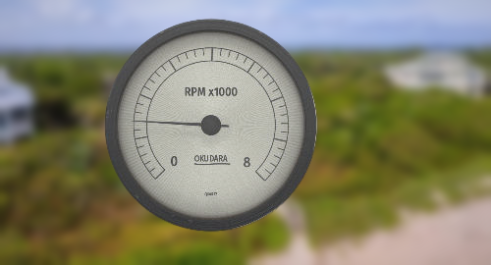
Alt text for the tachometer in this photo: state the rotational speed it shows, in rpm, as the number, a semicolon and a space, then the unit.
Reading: 1400; rpm
